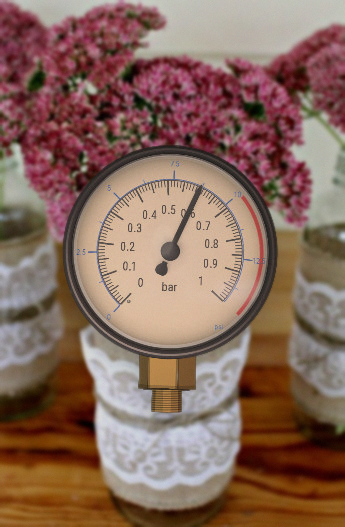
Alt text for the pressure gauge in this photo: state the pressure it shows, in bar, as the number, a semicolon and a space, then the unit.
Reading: 0.6; bar
